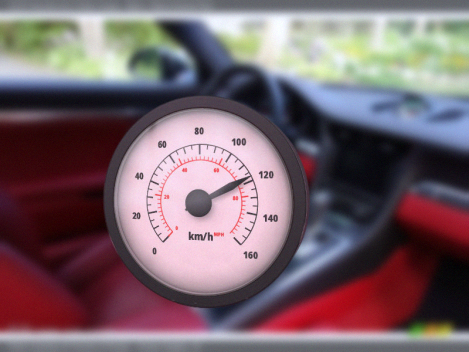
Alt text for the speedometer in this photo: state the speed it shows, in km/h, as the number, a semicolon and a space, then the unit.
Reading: 117.5; km/h
